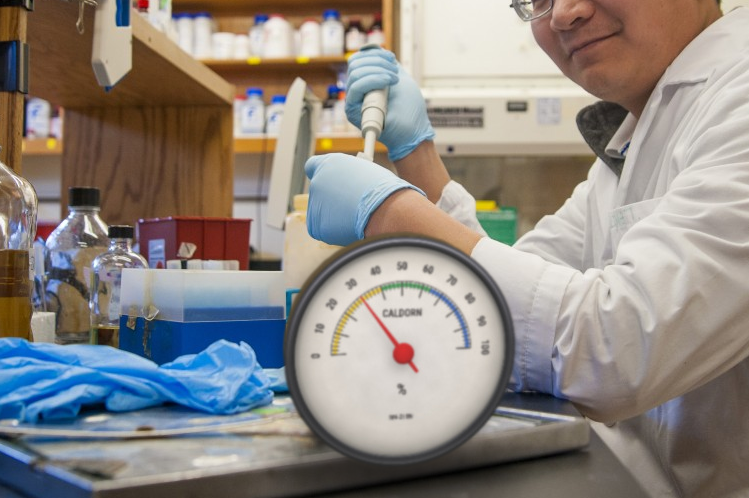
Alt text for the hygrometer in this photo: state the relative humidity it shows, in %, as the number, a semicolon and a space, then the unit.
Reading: 30; %
